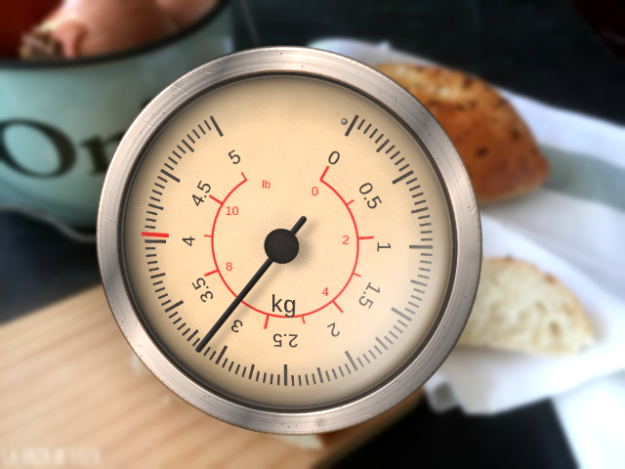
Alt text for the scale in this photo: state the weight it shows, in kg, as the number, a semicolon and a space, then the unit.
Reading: 3.15; kg
